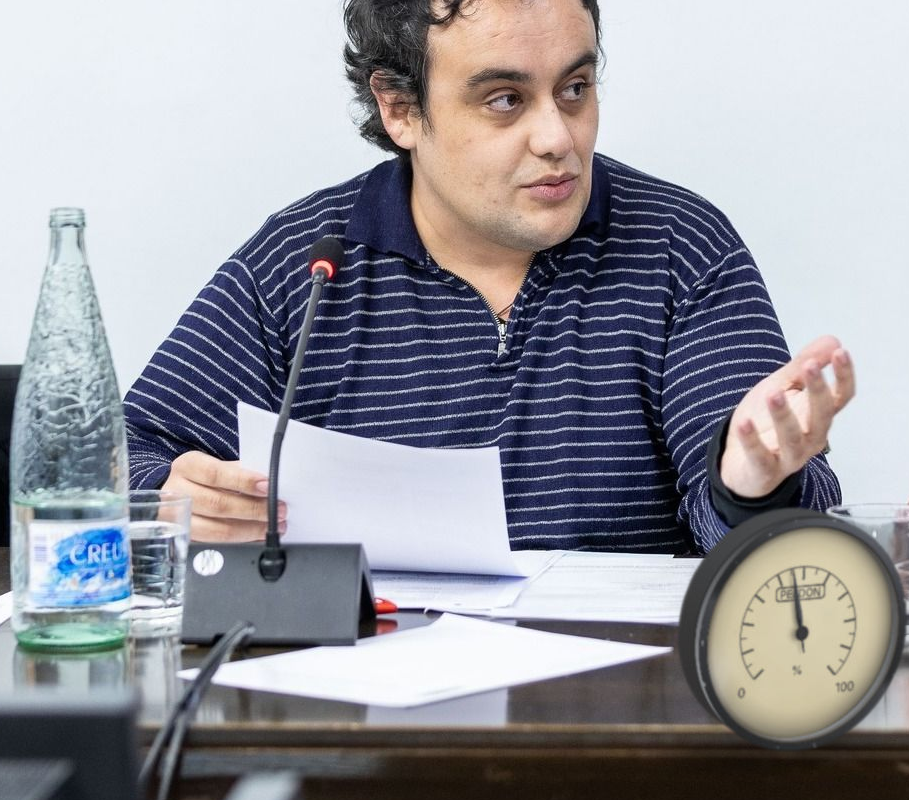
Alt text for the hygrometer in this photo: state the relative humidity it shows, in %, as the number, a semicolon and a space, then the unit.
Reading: 45; %
